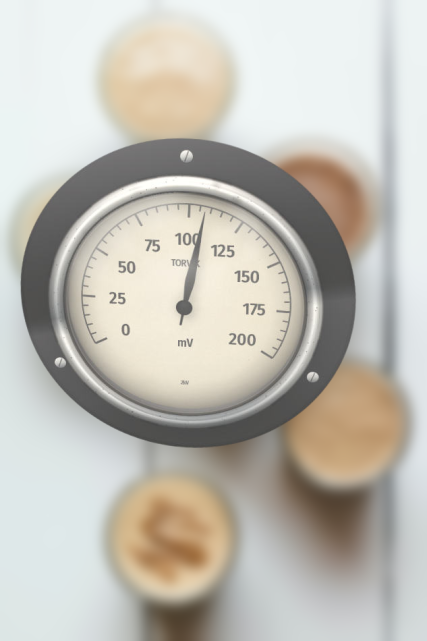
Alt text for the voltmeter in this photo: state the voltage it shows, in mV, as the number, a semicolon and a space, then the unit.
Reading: 107.5; mV
